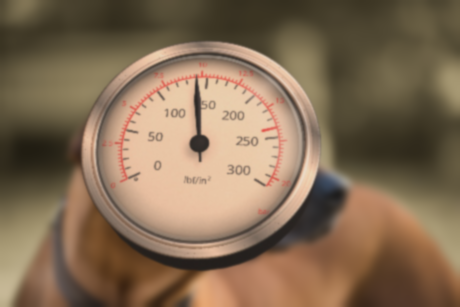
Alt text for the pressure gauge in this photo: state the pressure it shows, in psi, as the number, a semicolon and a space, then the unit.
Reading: 140; psi
